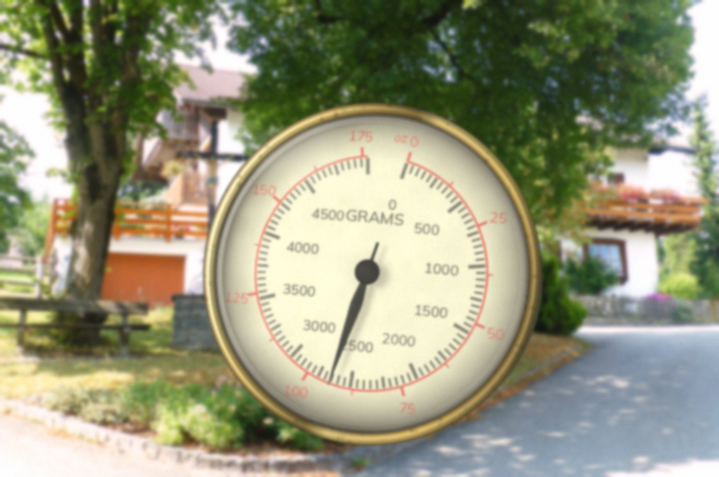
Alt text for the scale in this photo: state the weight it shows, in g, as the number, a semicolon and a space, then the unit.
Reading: 2650; g
